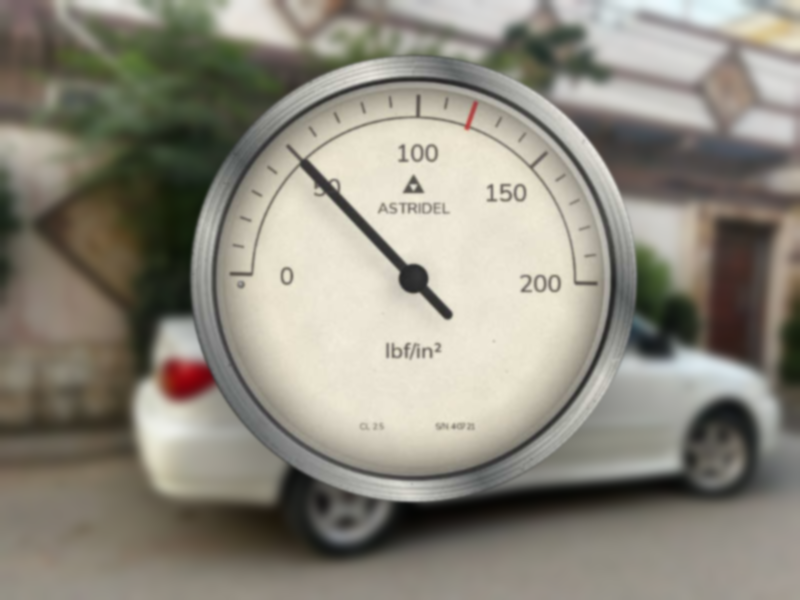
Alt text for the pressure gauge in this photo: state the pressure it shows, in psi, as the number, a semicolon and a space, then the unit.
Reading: 50; psi
